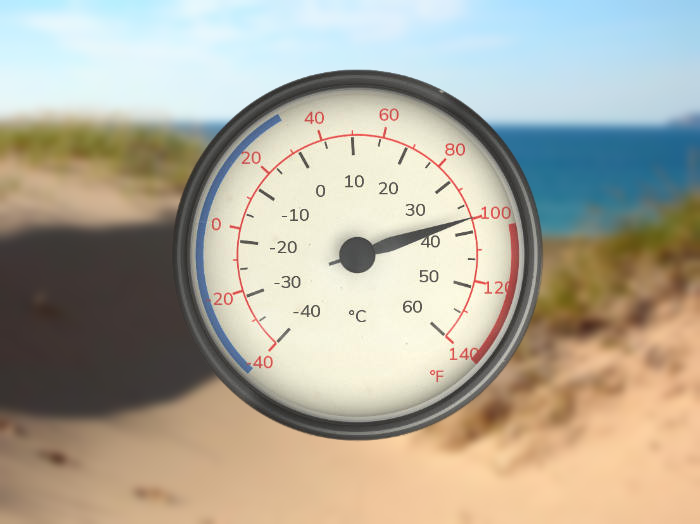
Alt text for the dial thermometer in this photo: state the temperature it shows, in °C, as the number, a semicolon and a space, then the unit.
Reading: 37.5; °C
